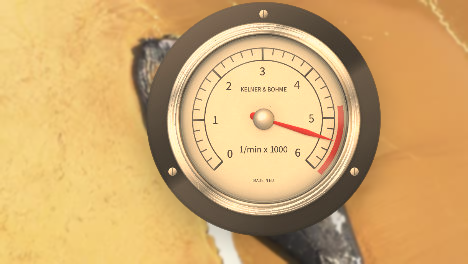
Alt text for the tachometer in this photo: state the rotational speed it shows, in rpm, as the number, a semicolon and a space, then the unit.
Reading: 5400; rpm
